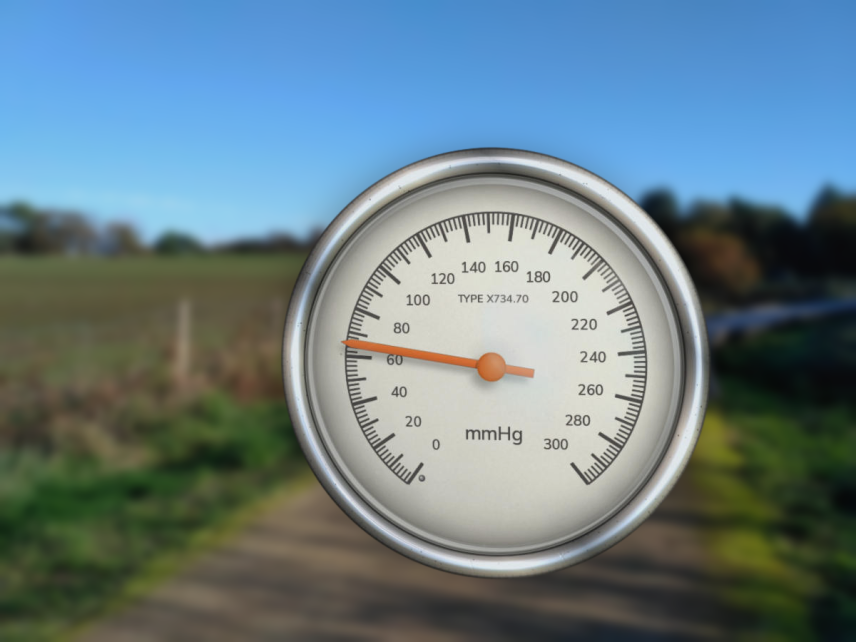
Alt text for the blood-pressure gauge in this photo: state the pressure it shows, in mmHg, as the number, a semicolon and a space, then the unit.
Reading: 66; mmHg
